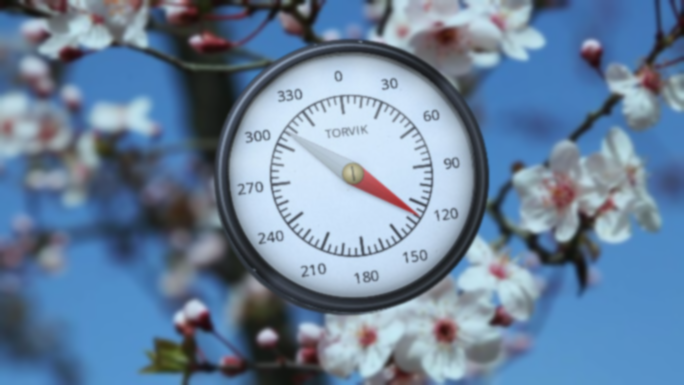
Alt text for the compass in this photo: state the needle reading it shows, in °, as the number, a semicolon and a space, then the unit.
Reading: 130; °
